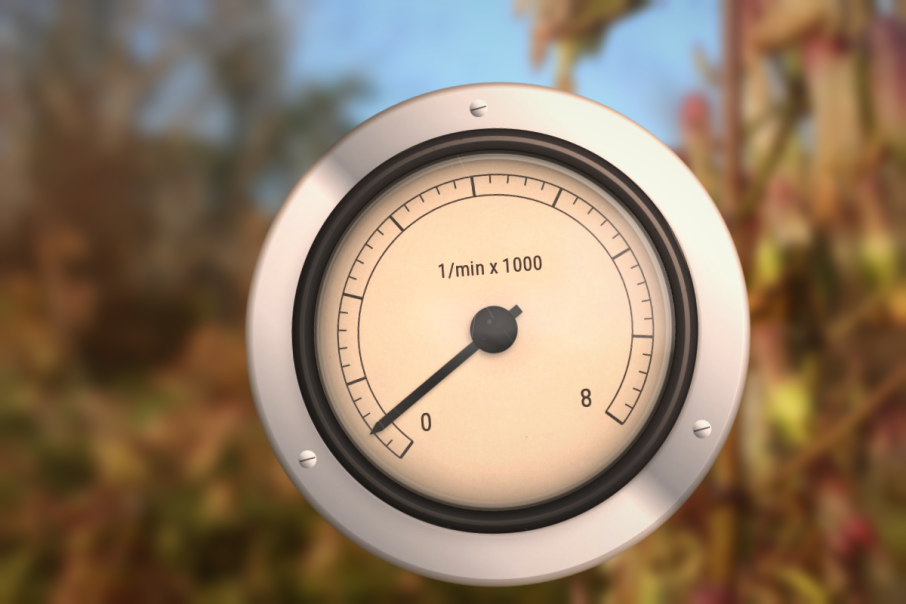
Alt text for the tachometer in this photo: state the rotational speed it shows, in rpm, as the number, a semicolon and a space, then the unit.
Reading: 400; rpm
